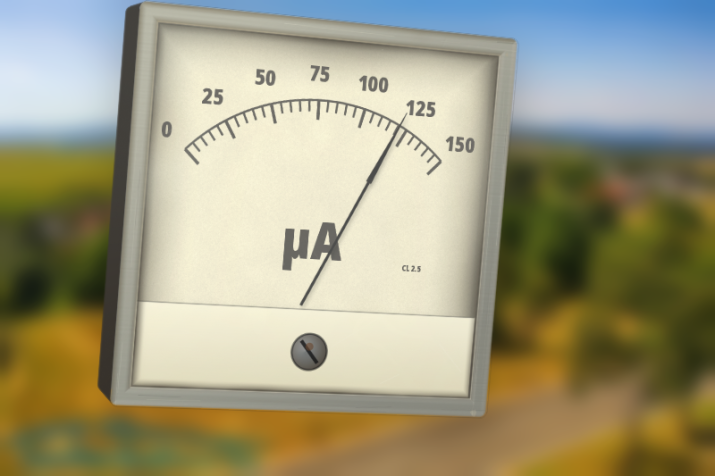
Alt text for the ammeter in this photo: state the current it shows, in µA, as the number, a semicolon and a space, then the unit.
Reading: 120; µA
